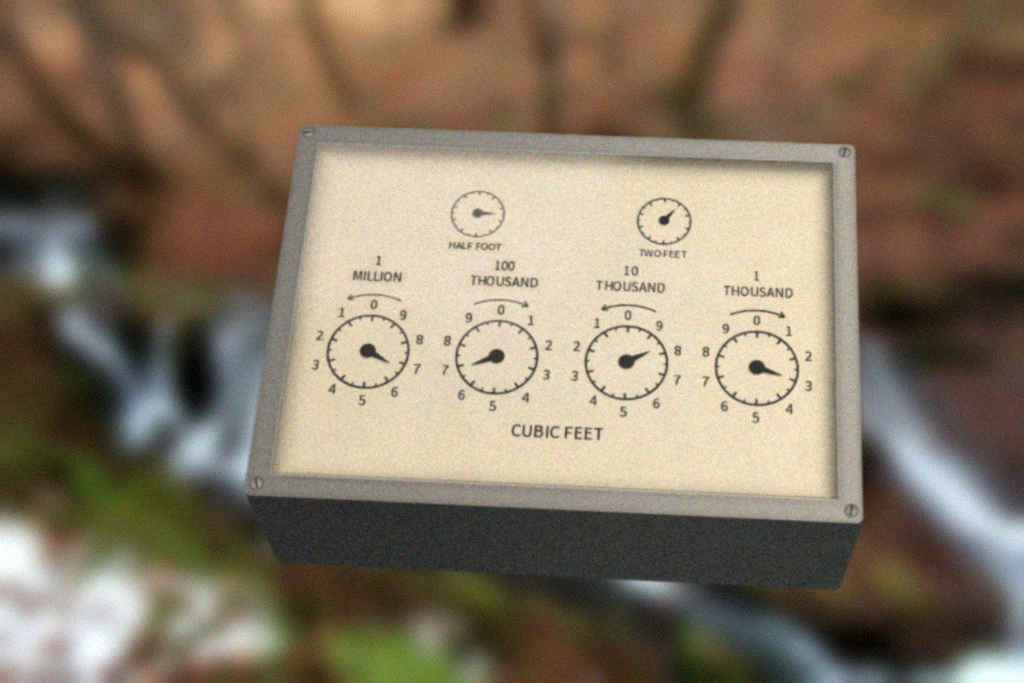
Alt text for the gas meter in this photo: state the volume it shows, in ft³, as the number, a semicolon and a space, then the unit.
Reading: 668300; ft³
